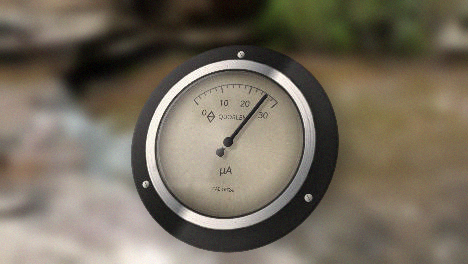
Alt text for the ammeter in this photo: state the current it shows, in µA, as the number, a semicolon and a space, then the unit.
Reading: 26; µA
